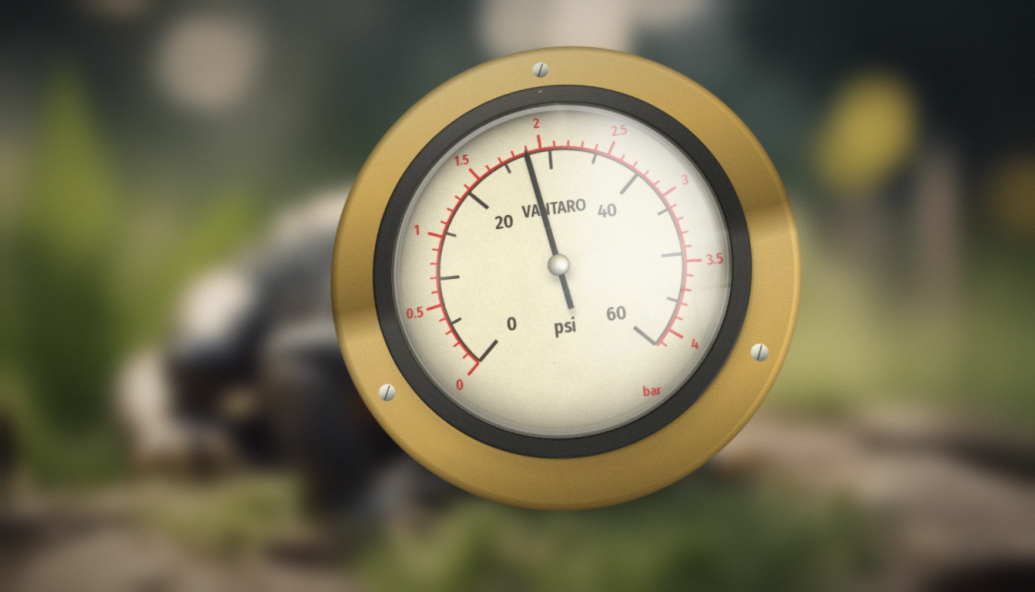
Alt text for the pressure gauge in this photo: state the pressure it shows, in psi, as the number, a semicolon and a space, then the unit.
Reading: 27.5; psi
